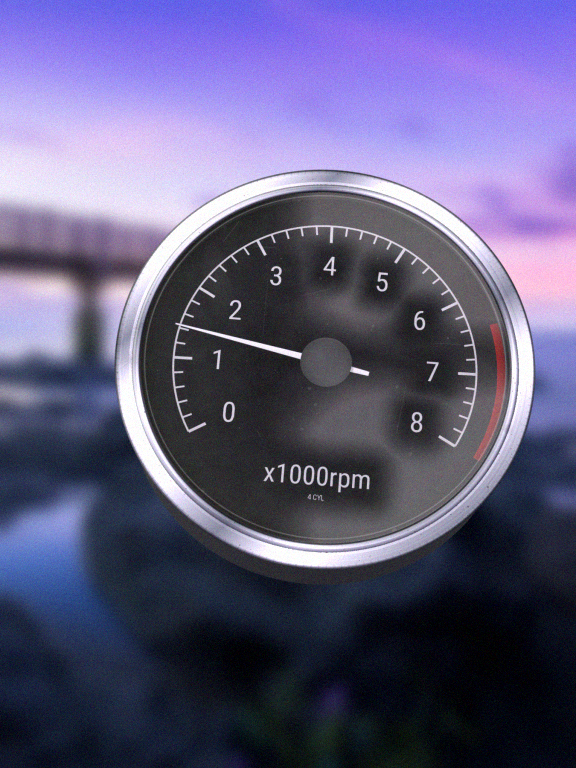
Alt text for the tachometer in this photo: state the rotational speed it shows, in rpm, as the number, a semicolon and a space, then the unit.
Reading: 1400; rpm
